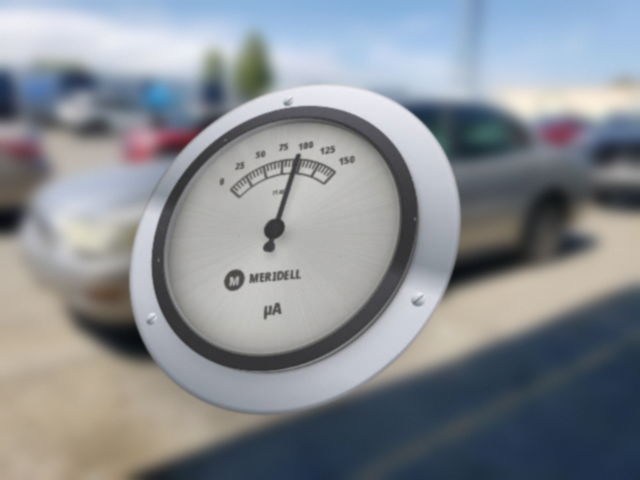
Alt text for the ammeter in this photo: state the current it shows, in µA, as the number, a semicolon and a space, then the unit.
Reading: 100; µA
